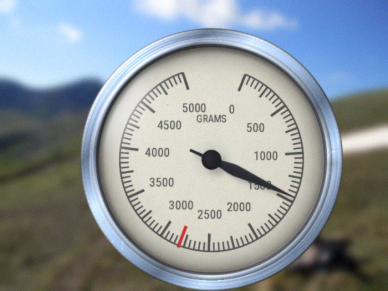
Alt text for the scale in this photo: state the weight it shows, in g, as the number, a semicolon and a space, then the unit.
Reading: 1450; g
